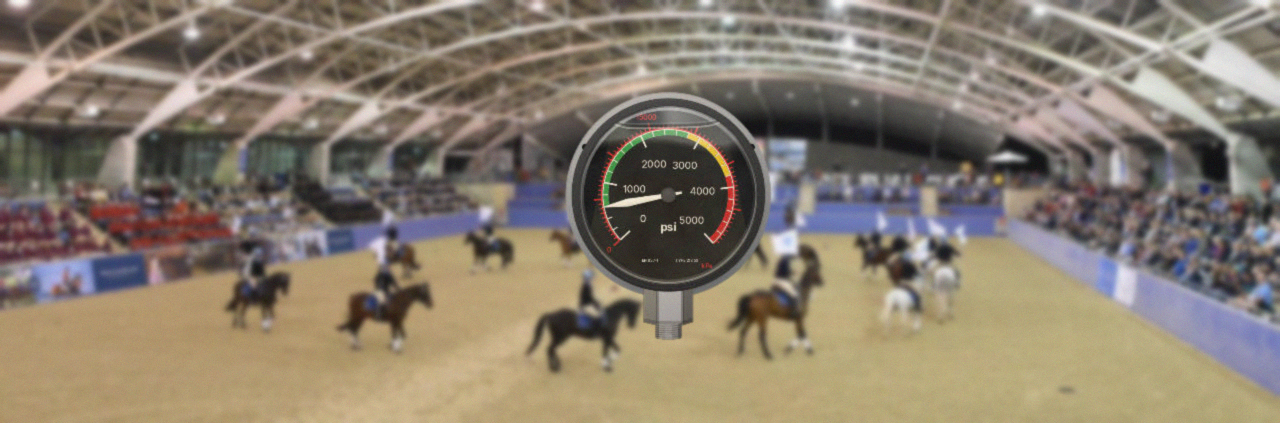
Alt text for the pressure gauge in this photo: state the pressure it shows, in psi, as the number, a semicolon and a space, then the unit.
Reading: 600; psi
